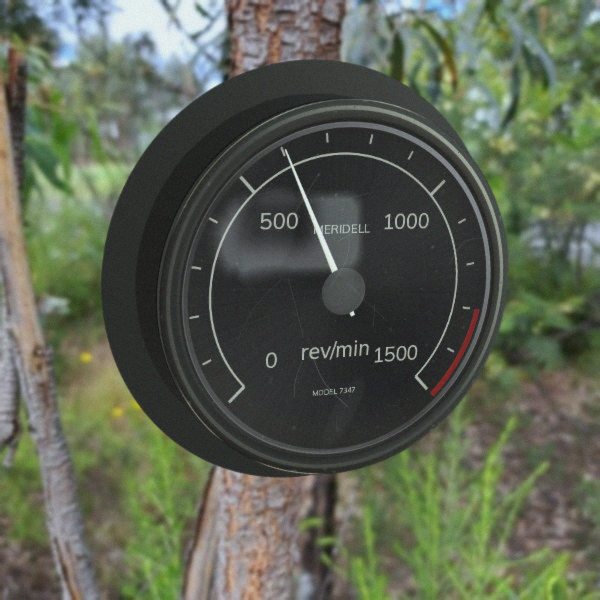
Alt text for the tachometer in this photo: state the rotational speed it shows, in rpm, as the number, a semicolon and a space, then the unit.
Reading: 600; rpm
